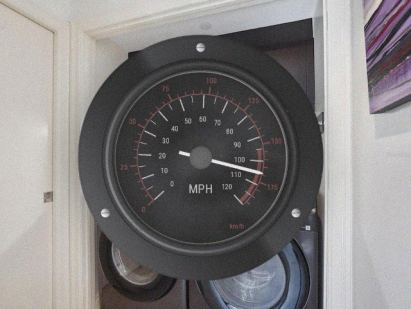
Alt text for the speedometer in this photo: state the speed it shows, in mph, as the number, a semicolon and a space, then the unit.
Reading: 105; mph
